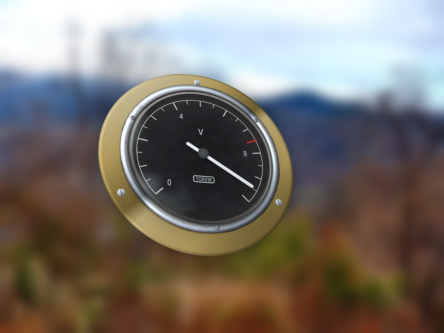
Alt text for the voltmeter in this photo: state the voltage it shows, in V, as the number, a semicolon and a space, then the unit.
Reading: 9.5; V
